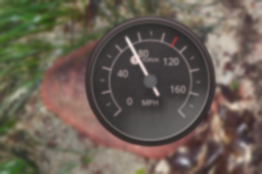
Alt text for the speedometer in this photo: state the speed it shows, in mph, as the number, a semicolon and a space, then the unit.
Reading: 70; mph
